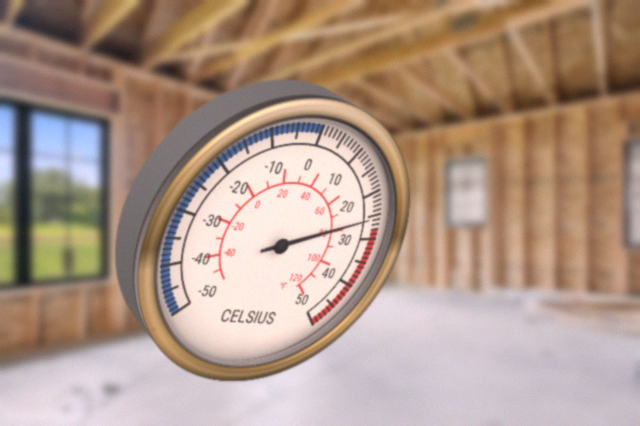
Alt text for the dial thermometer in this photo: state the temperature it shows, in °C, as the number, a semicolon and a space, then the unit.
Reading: 25; °C
